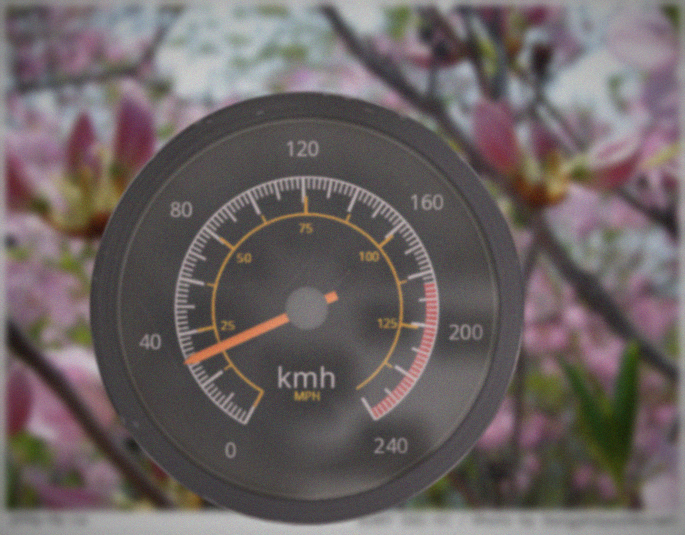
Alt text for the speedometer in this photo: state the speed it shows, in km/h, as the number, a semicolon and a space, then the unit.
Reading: 30; km/h
